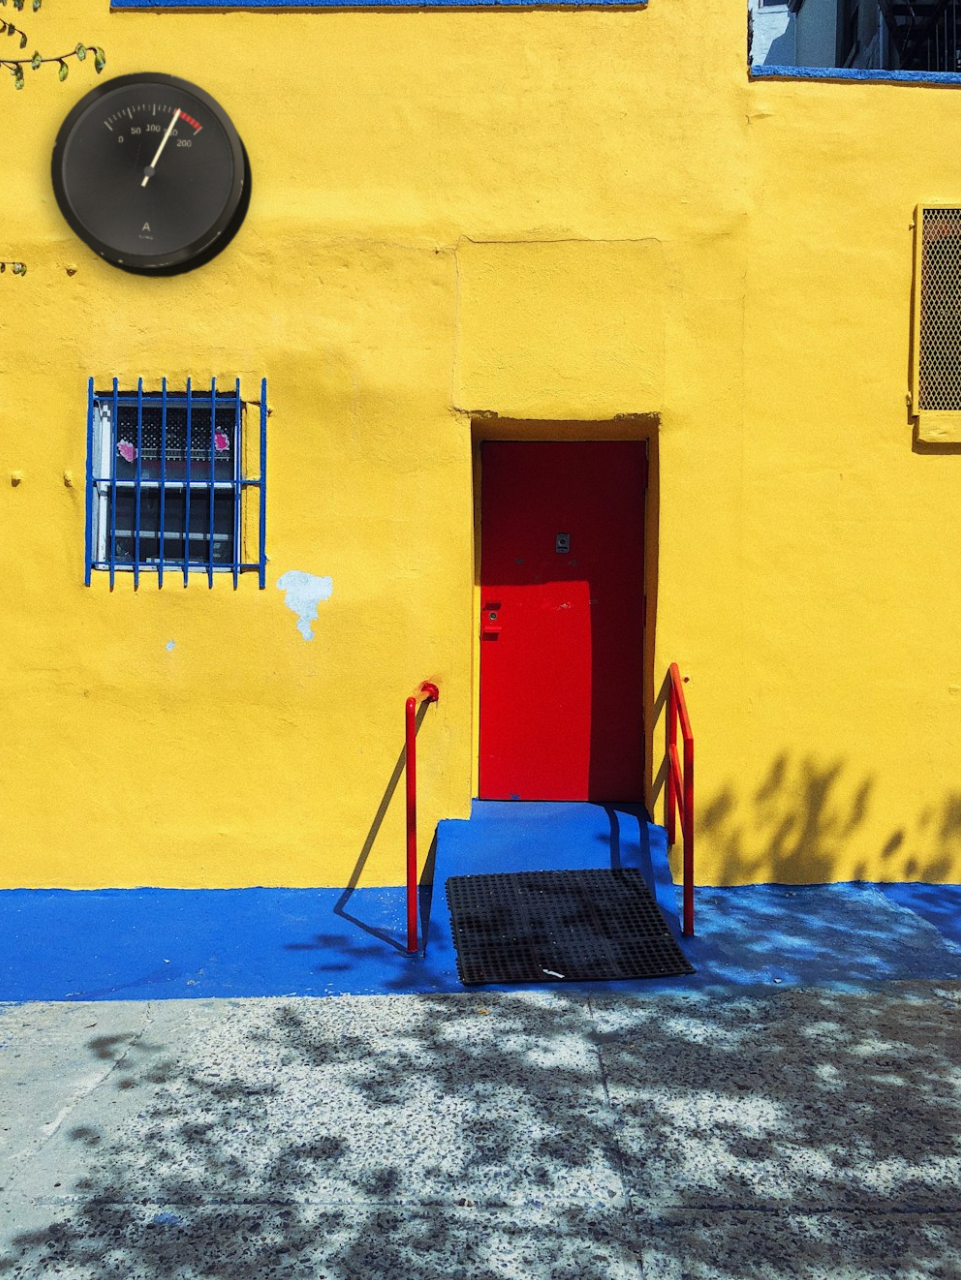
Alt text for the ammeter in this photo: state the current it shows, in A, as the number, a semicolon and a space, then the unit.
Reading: 150; A
